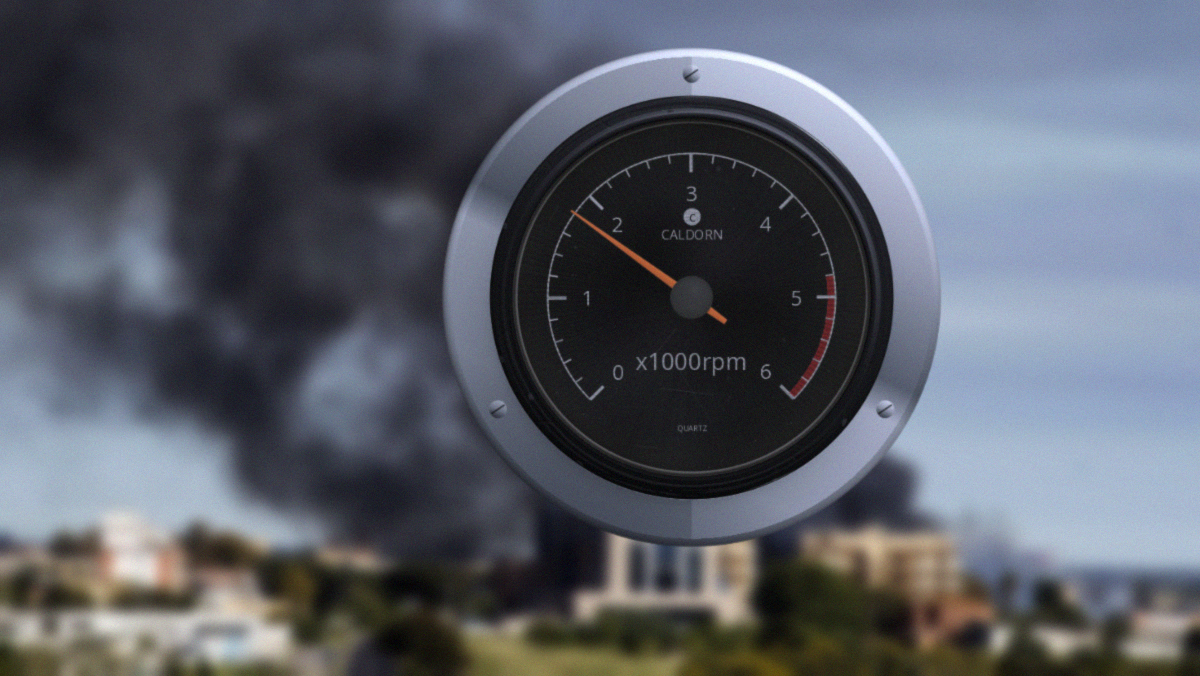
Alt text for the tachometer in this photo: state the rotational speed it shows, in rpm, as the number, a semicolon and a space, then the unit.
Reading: 1800; rpm
